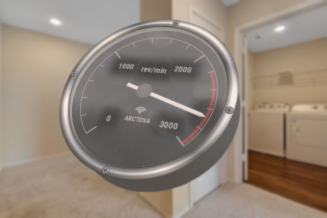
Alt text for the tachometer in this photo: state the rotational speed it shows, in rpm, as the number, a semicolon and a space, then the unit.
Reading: 2700; rpm
